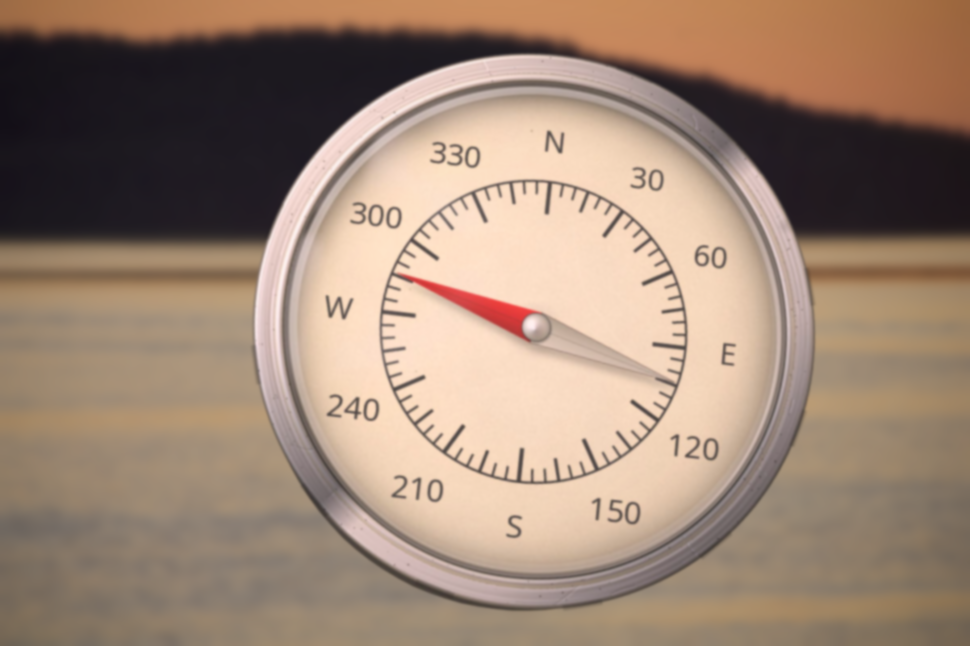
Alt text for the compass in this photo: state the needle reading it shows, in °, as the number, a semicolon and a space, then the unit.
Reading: 285; °
